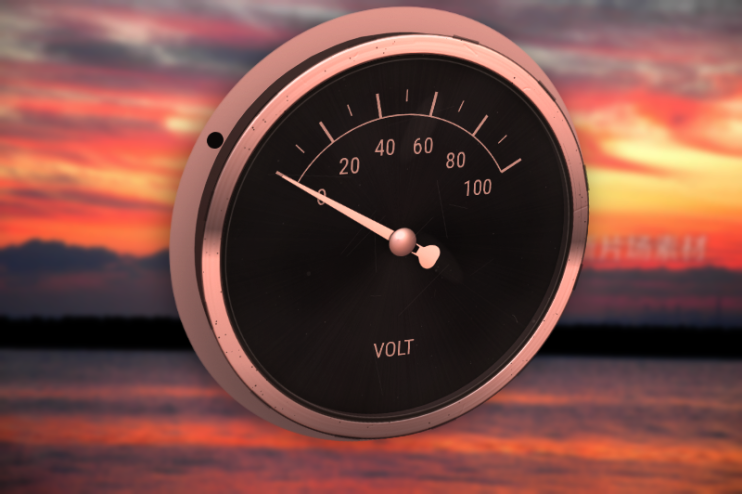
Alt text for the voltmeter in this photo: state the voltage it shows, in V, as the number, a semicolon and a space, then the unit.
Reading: 0; V
